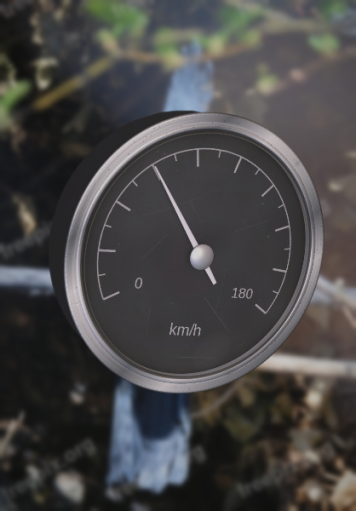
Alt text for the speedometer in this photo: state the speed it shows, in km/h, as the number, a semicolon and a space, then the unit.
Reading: 60; km/h
